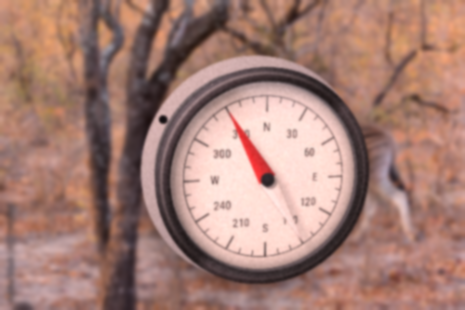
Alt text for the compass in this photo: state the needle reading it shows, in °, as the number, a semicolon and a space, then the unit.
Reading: 330; °
